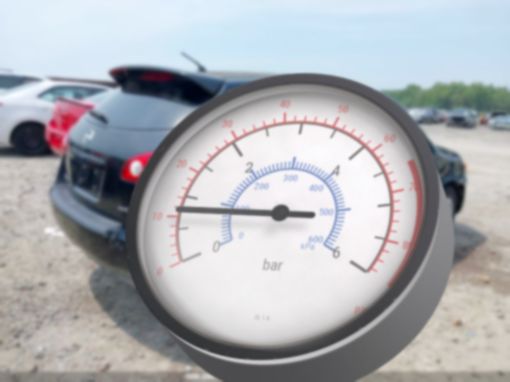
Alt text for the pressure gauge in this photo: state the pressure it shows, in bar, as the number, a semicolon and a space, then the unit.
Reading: 0.75; bar
